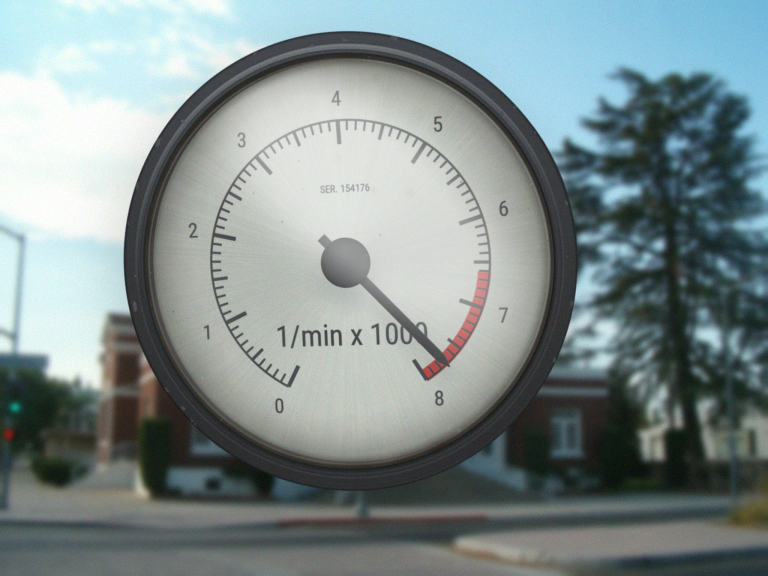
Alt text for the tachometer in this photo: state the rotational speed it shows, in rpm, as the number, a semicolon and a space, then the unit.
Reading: 7700; rpm
